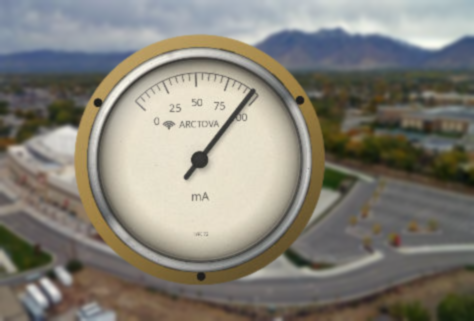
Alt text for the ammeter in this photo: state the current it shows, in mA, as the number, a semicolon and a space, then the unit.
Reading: 95; mA
